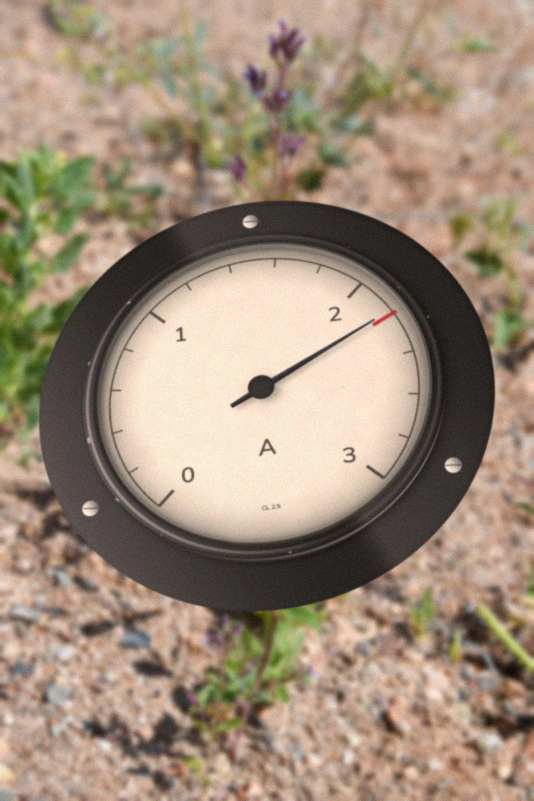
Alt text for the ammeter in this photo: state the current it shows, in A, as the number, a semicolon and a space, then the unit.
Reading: 2.2; A
